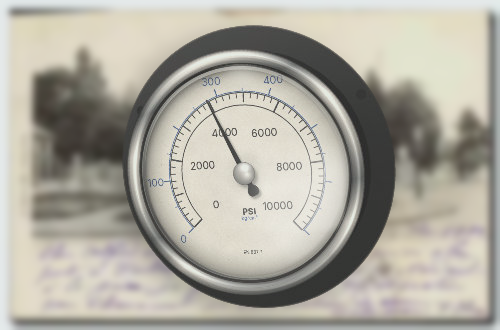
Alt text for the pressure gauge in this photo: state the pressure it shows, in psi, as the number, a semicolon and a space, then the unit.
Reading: 4000; psi
